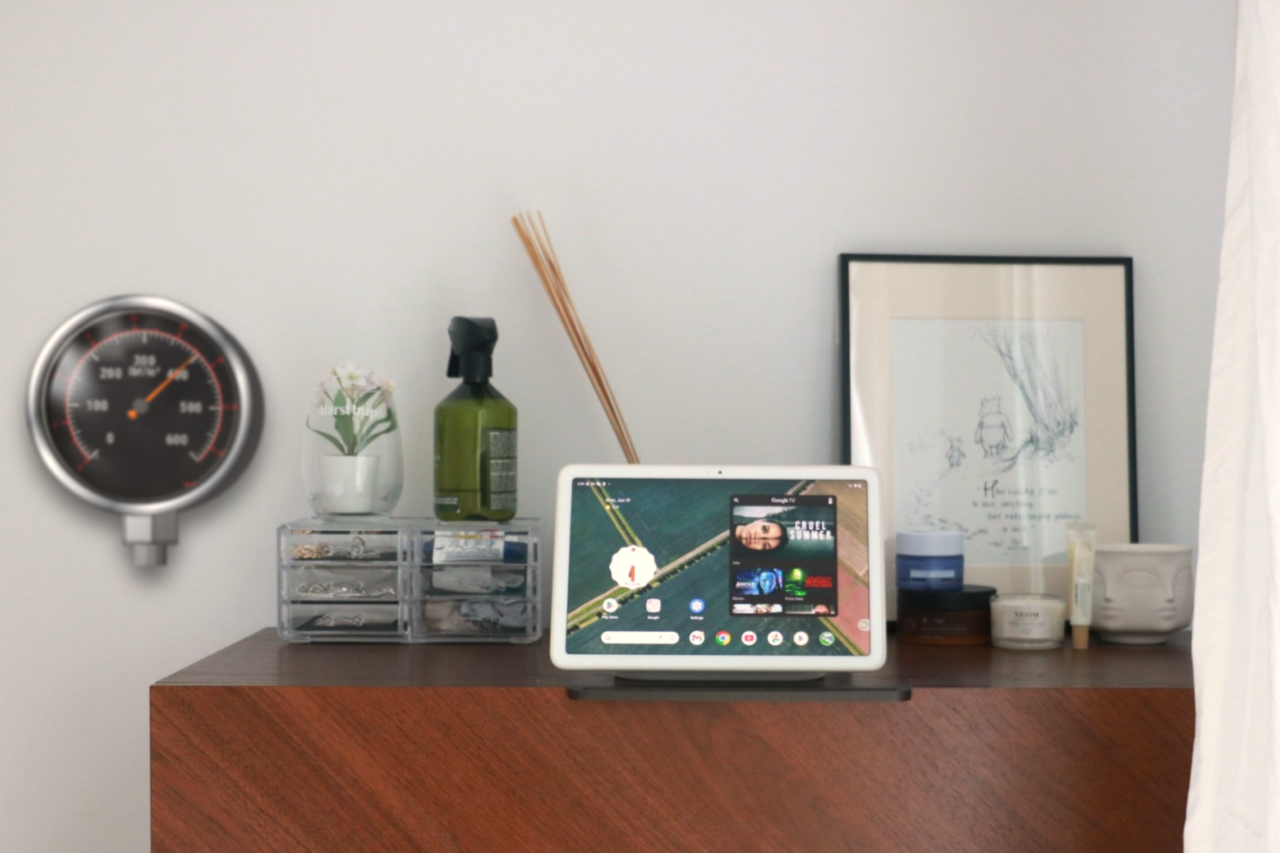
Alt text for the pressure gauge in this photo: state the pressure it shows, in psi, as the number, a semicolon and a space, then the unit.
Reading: 400; psi
